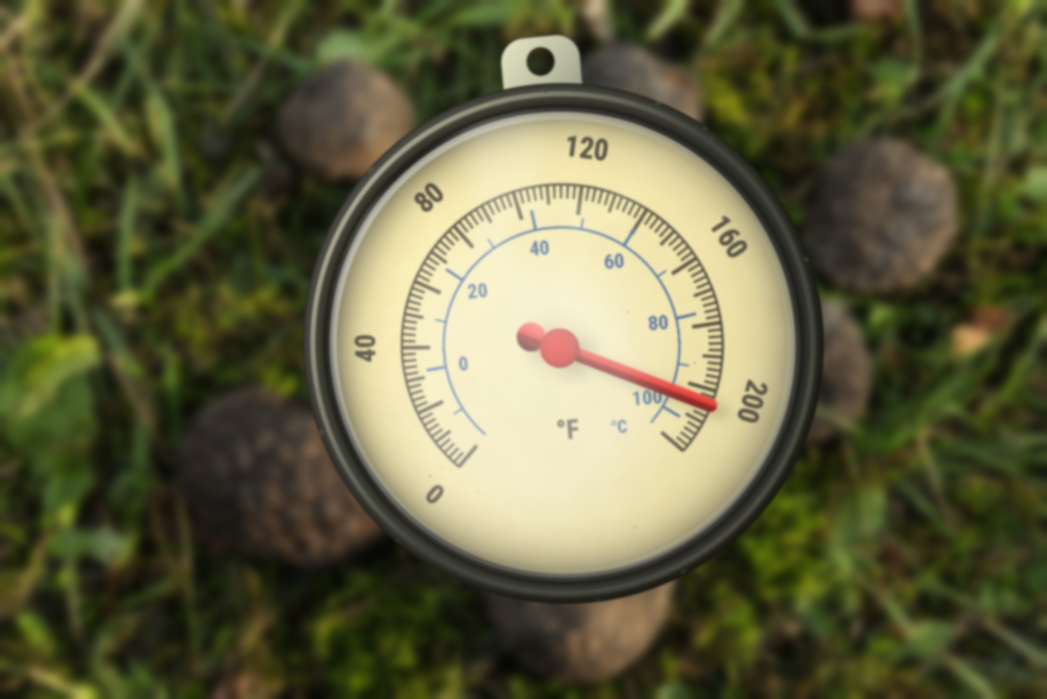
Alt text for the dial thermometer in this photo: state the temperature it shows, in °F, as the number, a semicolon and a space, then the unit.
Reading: 204; °F
